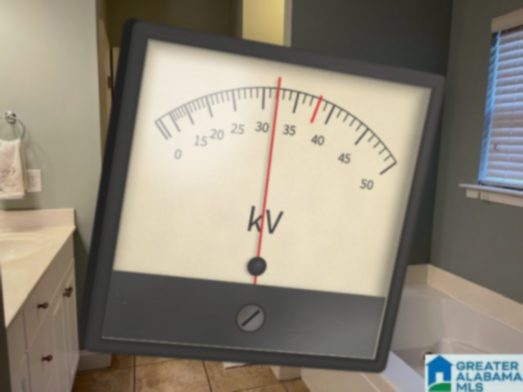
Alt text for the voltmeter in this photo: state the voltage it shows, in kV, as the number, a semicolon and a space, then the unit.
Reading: 32; kV
